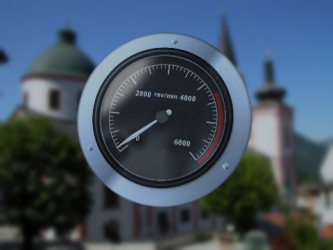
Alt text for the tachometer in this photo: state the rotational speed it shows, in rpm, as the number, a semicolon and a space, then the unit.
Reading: 100; rpm
